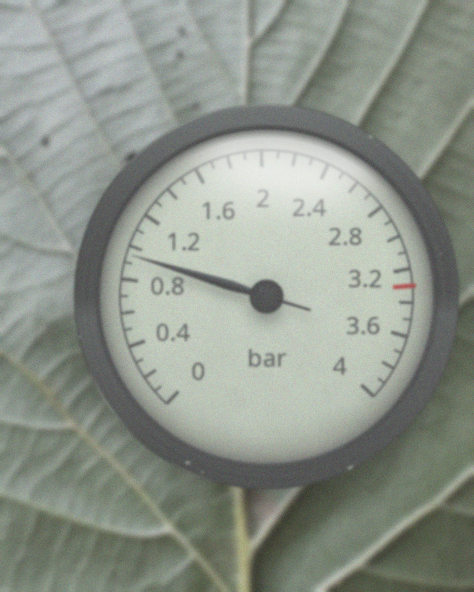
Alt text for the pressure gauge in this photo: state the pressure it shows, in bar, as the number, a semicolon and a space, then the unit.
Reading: 0.95; bar
